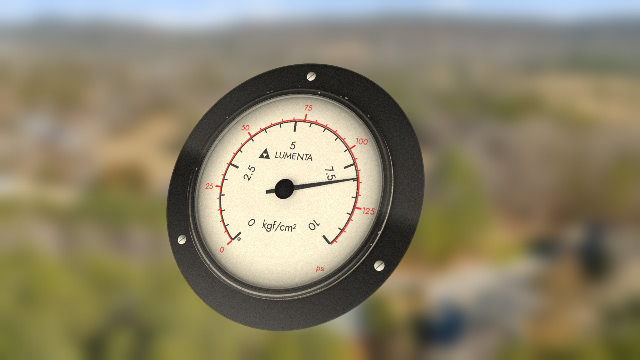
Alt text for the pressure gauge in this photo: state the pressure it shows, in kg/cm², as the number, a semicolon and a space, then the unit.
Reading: 8; kg/cm²
